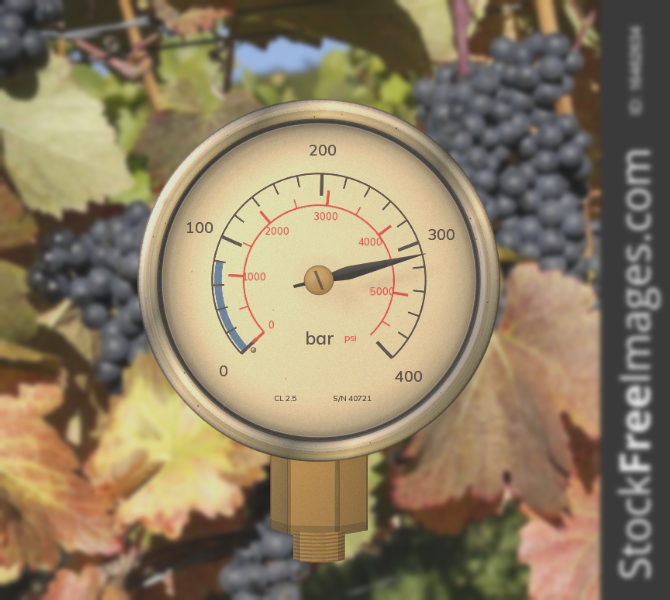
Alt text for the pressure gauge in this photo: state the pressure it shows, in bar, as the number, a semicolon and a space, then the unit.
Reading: 310; bar
